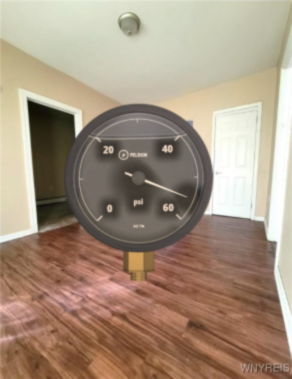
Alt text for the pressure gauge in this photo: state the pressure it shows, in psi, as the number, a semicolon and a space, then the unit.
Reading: 55; psi
